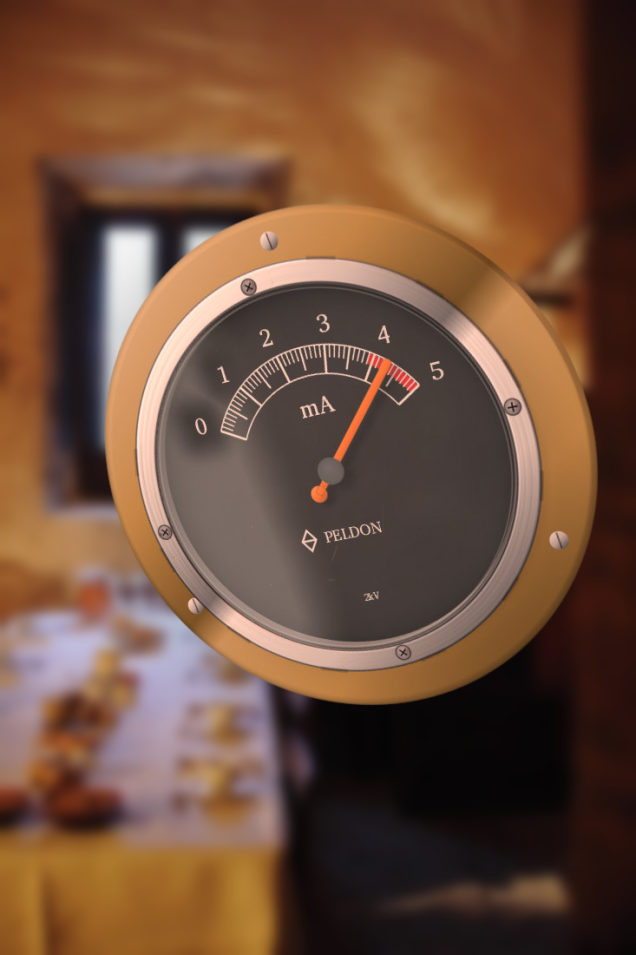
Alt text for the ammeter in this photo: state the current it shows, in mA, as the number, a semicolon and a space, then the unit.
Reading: 4.3; mA
